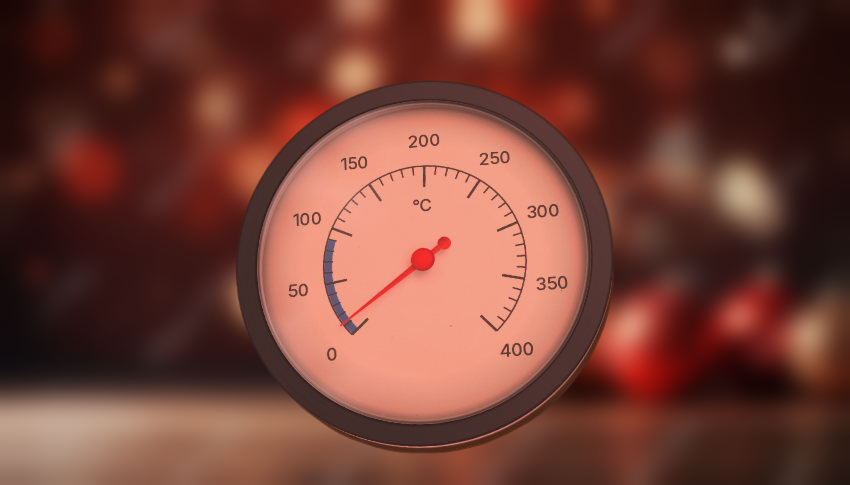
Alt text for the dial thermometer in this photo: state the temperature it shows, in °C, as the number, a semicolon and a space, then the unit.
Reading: 10; °C
